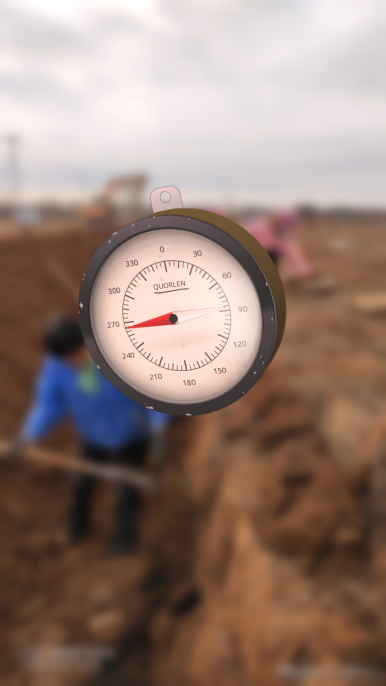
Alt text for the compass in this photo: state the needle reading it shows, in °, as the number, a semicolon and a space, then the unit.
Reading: 265; °
